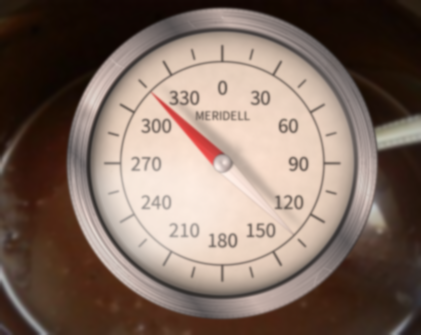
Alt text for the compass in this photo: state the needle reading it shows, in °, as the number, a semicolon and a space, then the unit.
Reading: 315; °
